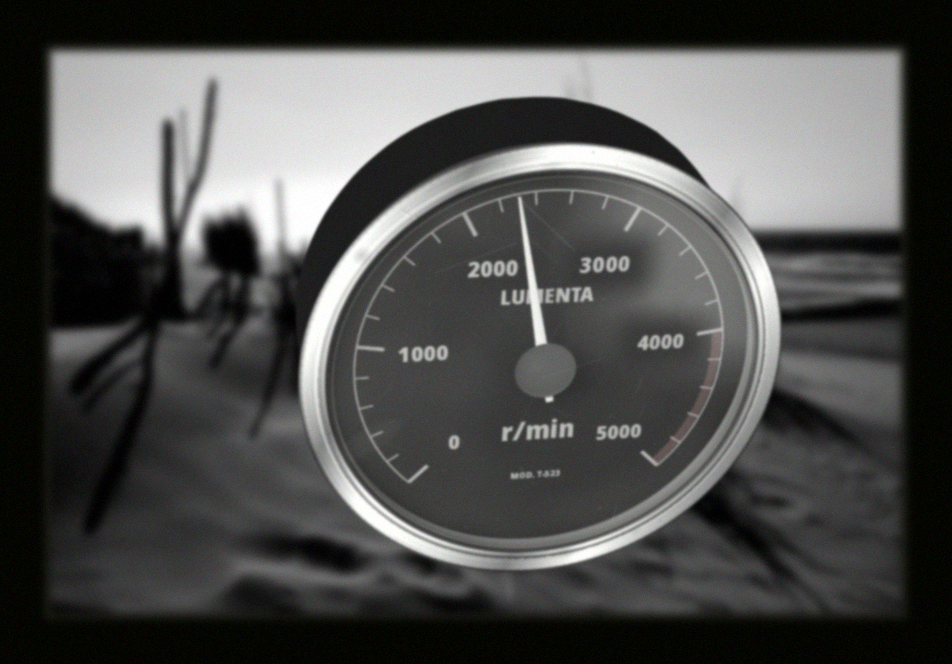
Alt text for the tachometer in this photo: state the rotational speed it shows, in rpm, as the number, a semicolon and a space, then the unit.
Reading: 2300; rpm
